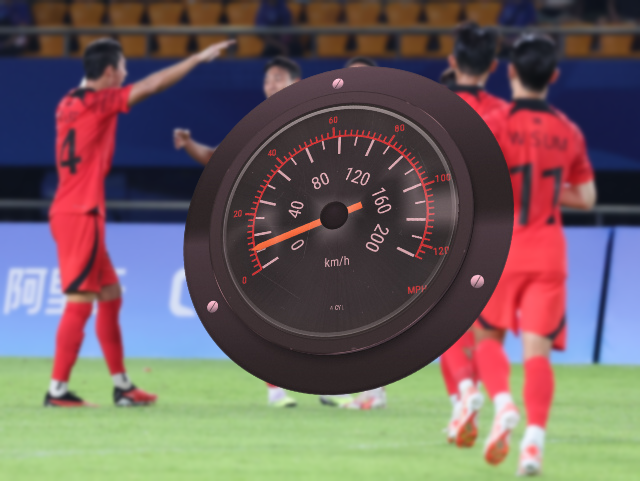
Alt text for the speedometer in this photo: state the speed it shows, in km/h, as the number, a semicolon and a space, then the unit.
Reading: 10; km/h
